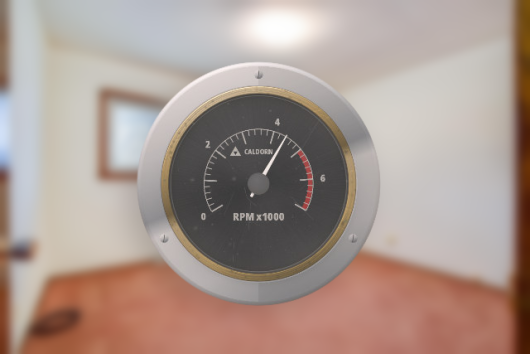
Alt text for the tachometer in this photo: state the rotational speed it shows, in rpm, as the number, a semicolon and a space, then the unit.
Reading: 4400; rpm
